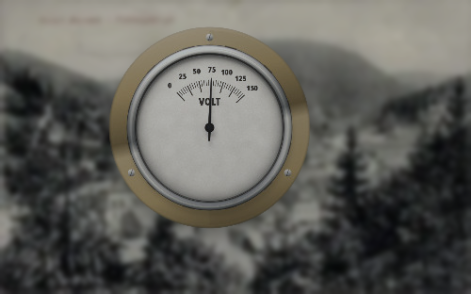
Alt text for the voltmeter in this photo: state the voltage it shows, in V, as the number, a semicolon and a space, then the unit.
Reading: 75; V
